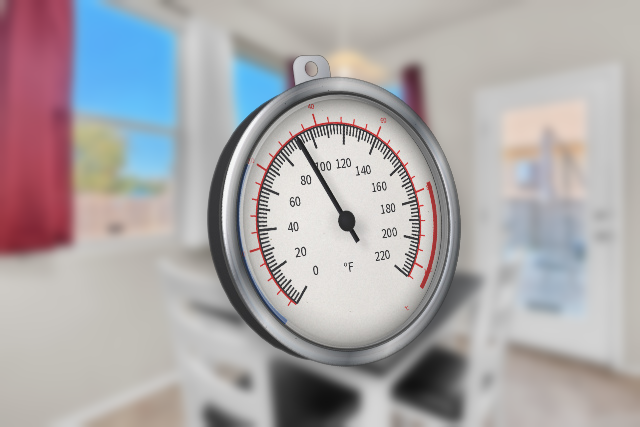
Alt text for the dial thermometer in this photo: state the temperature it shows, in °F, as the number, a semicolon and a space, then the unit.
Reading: 90; °F
